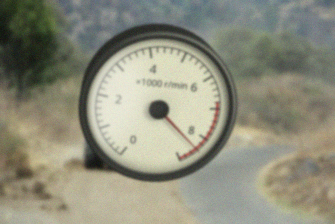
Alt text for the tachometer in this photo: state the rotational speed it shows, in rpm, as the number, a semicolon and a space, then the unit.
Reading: 8400; rpm
